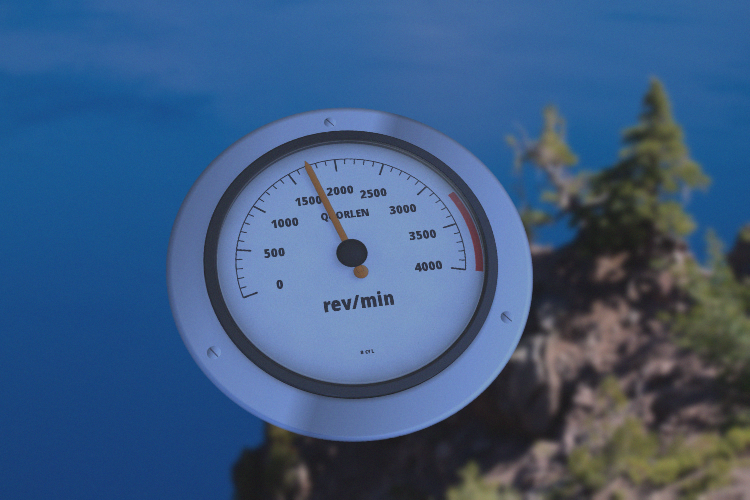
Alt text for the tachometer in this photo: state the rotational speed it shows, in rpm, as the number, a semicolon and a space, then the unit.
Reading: 1700; rpm
